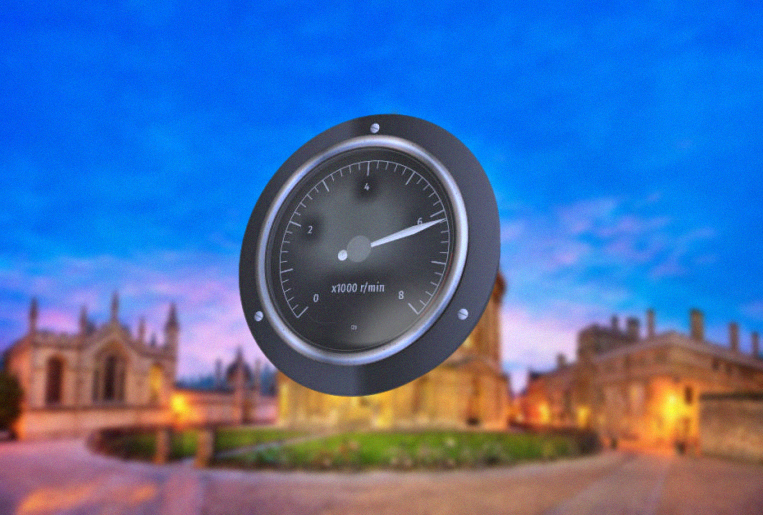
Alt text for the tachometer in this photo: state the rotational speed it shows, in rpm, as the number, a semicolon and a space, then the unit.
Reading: 6200; rpm
